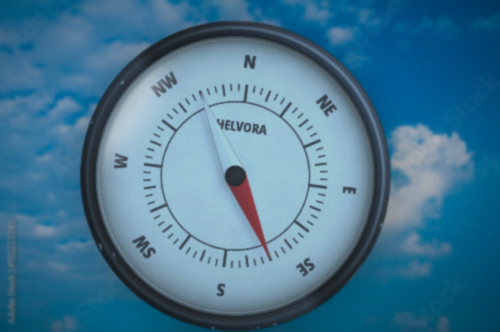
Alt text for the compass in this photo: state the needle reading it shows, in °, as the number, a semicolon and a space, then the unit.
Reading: 150; °
